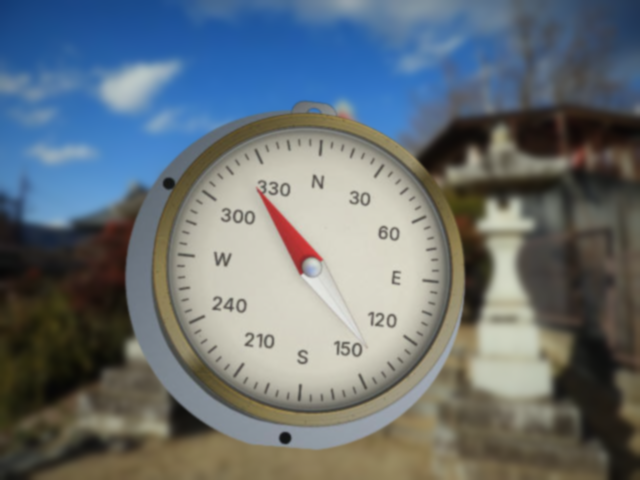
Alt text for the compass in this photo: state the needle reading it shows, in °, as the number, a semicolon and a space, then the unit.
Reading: 320; °
